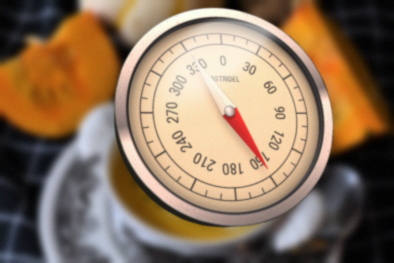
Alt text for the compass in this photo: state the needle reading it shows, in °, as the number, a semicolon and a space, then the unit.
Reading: 150; °
